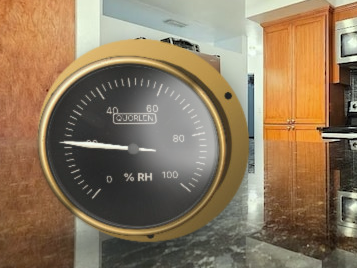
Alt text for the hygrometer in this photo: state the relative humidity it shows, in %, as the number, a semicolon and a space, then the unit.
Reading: 20; %
